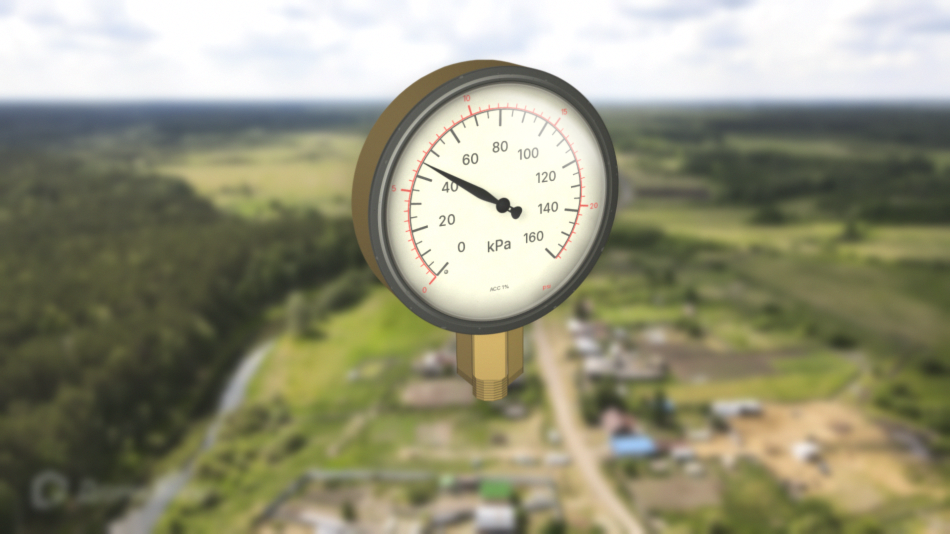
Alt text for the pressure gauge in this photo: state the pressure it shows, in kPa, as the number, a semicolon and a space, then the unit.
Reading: 45; kPa
